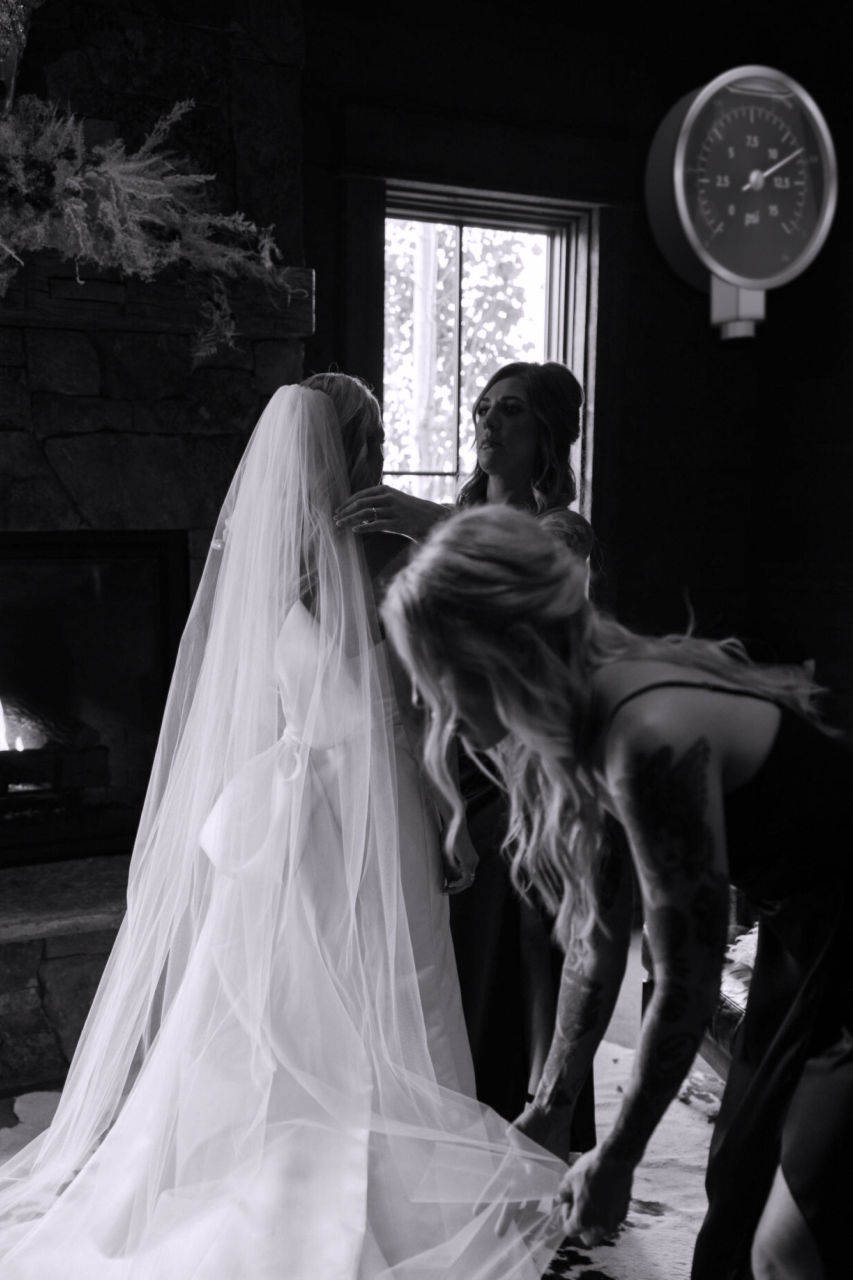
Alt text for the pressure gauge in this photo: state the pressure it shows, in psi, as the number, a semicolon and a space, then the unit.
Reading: 11; psi
